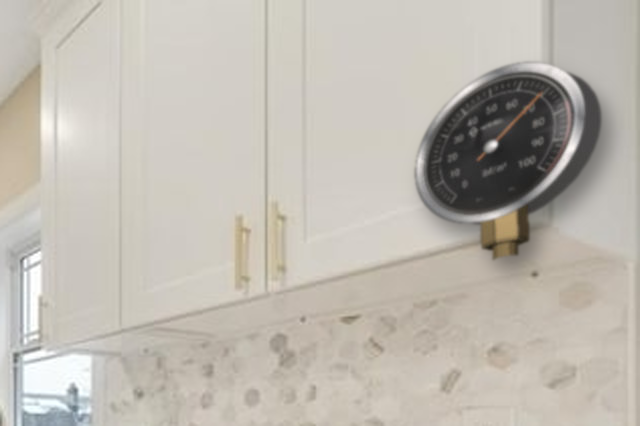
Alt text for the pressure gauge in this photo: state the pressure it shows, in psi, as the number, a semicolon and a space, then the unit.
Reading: 70; psi
